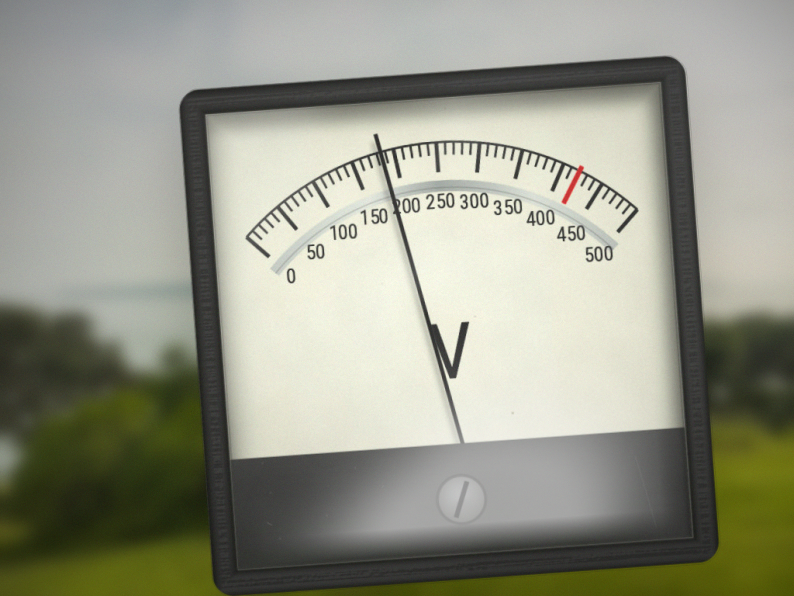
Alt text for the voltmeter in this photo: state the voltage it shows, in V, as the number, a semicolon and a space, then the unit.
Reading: 185; V
